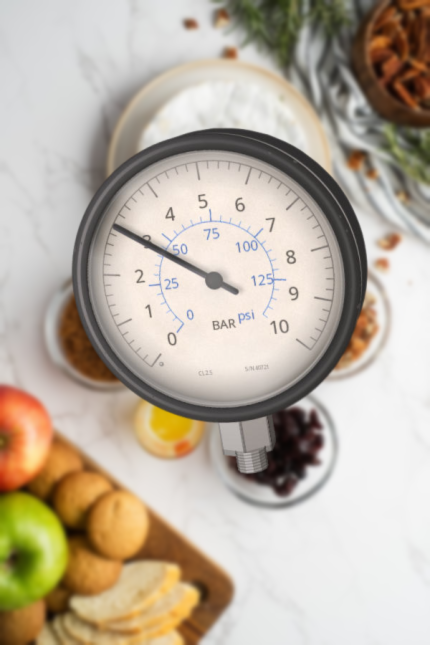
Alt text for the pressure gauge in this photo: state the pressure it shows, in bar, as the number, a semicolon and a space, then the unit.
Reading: 3; bar
